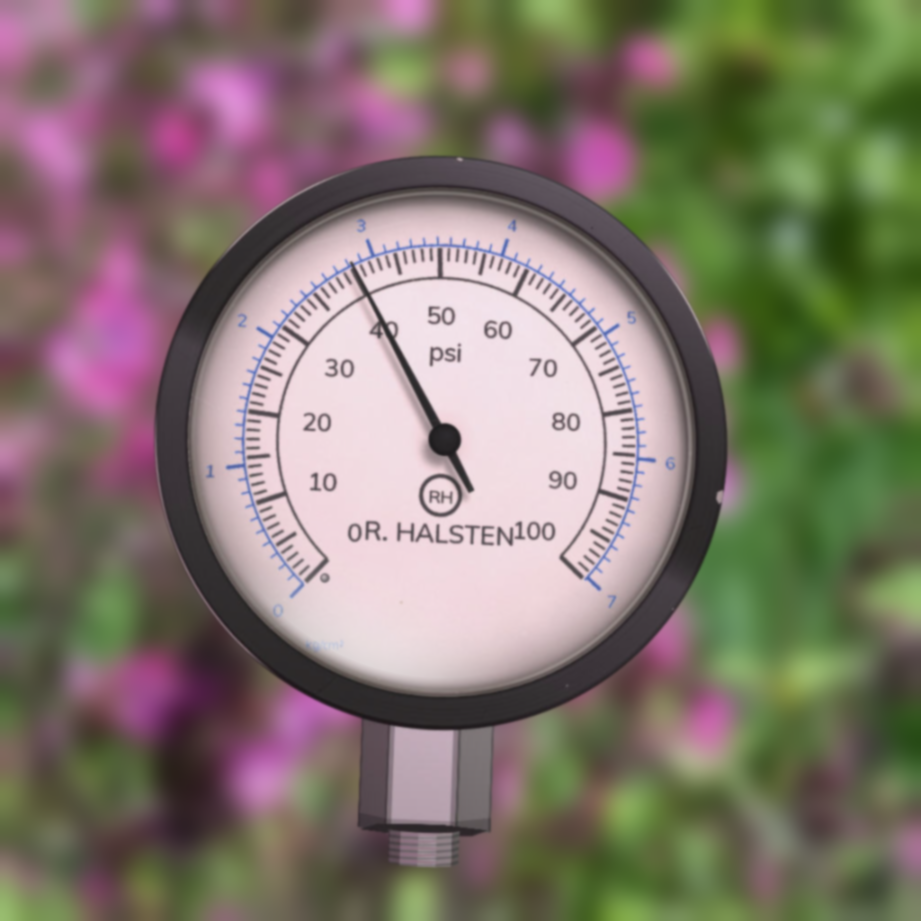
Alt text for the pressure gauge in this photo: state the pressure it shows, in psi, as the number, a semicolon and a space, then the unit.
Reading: 40; psi
